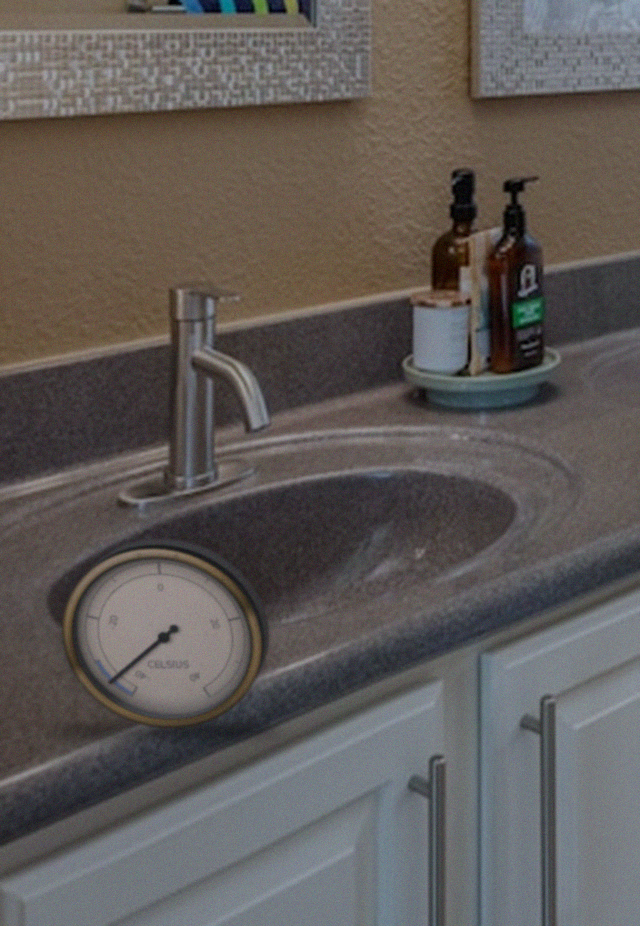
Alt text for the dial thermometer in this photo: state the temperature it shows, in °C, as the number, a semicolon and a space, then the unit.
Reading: -35; °C
